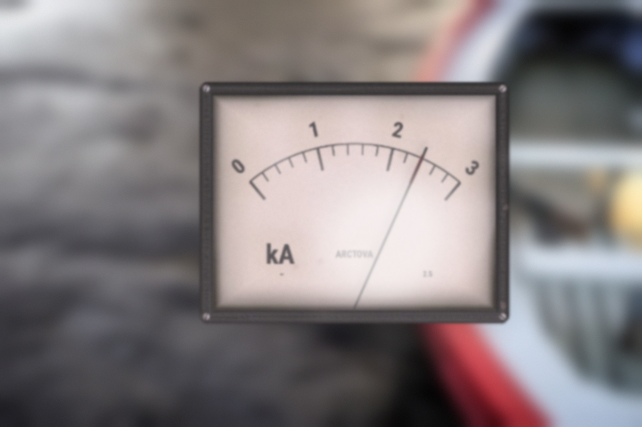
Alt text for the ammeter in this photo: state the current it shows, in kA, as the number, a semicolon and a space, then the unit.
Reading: 2.4; kA
